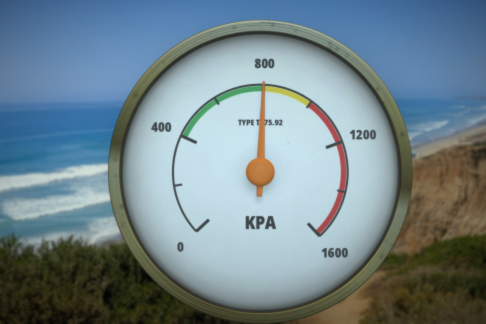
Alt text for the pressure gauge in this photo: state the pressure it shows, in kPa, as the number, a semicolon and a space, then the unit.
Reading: 800; kPa
